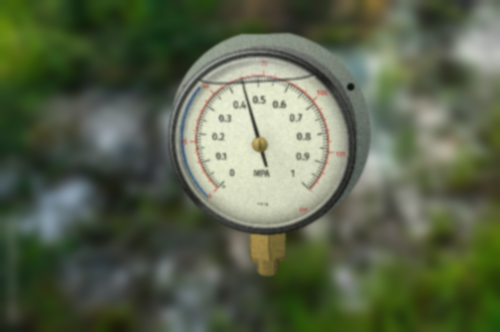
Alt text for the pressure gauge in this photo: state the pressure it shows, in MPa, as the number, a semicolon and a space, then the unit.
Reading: 0.45; MPa
